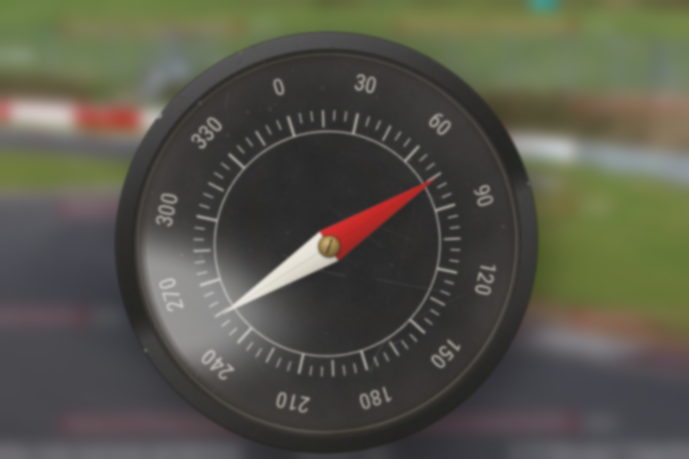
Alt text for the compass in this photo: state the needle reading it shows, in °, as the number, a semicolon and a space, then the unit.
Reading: 75; °
